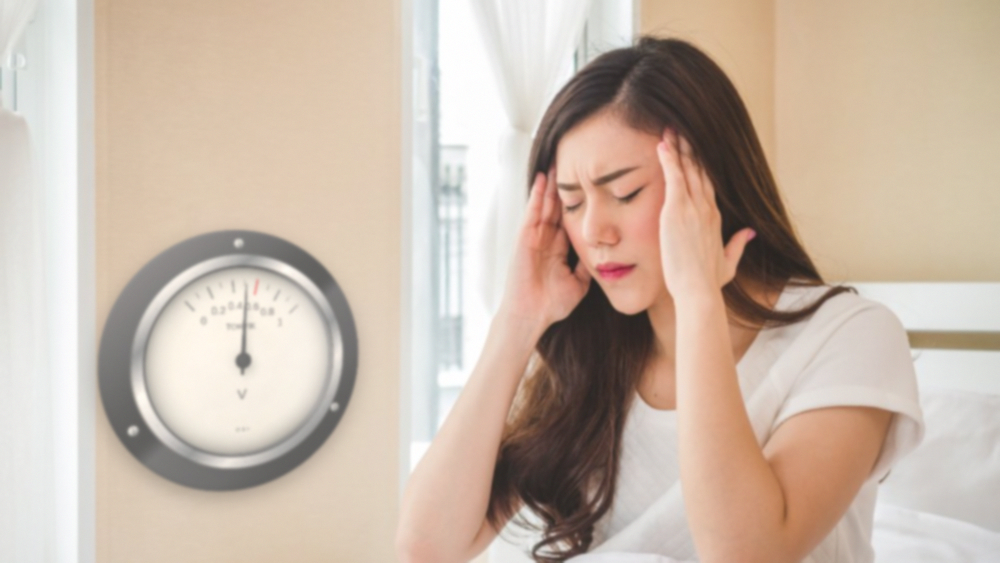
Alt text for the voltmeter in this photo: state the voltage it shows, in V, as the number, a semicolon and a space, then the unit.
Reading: 0.5; V
